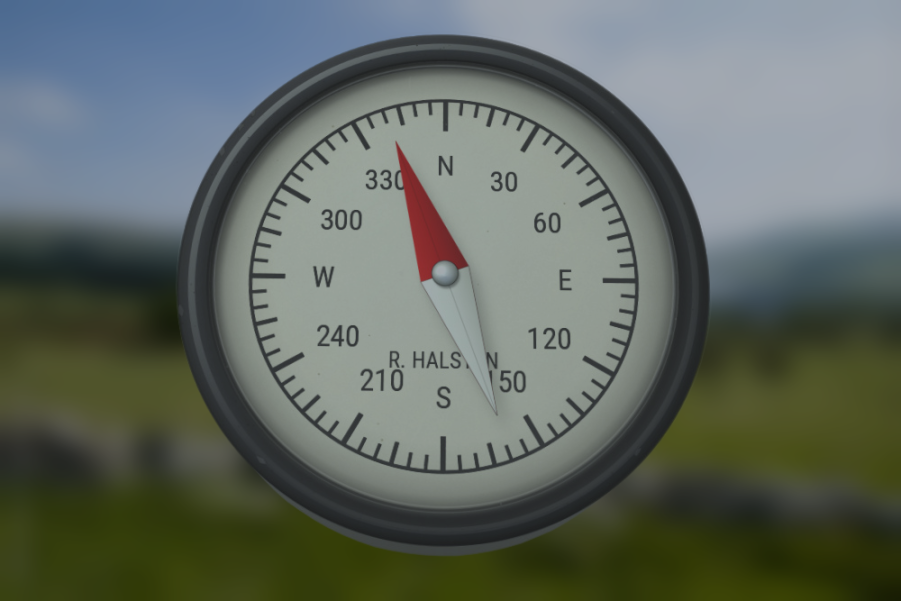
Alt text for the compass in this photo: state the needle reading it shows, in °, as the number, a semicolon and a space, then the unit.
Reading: 340; °
